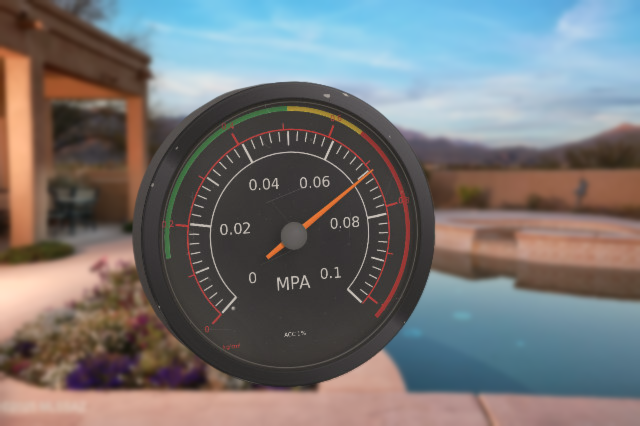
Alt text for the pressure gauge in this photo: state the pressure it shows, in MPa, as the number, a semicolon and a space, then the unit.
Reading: 0.07; MPa
